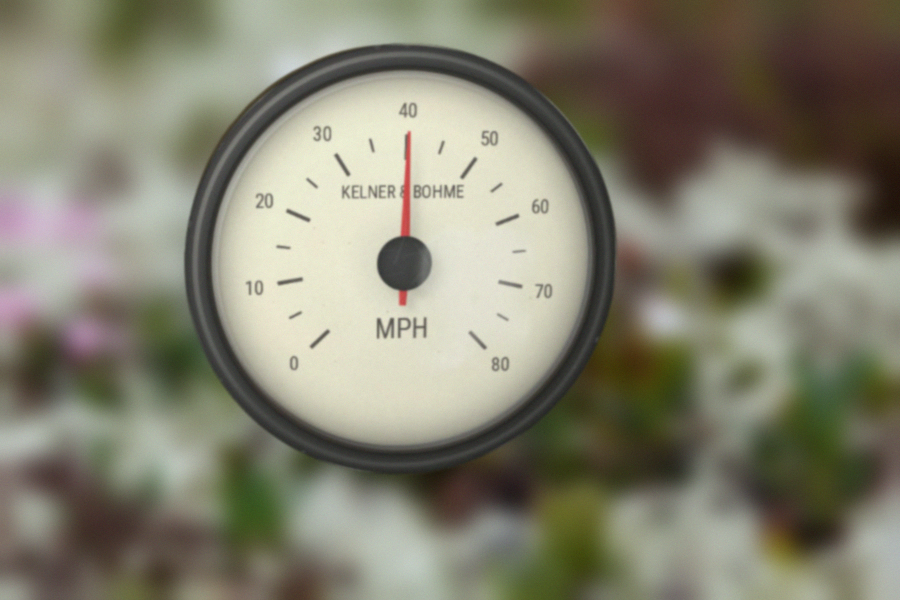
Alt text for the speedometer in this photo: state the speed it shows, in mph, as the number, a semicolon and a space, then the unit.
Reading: 40; mph
